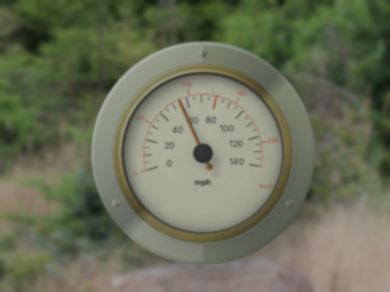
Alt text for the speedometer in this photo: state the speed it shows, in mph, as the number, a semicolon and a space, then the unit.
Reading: 55; mph
